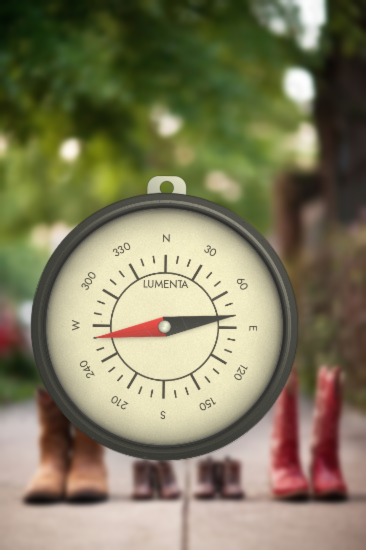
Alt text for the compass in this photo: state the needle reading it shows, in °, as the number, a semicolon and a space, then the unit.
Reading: 260; °
